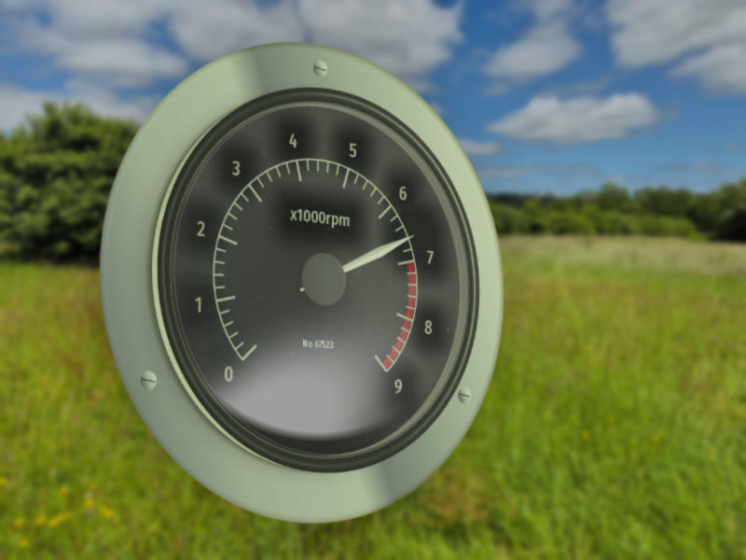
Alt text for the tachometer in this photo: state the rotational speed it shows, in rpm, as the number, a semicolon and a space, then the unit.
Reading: 6600; rpm
